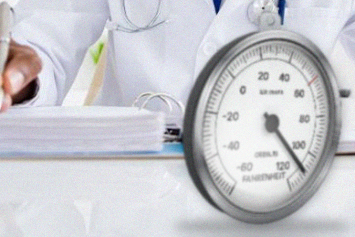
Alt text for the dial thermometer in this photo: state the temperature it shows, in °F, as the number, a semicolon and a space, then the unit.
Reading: 110; °F
